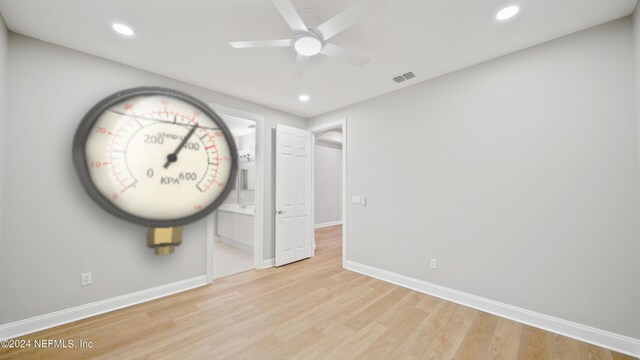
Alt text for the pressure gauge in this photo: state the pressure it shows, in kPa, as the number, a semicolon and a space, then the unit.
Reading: 360; kPa
